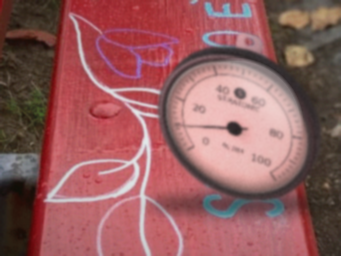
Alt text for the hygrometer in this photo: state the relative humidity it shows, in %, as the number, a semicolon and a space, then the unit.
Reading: 10; %
